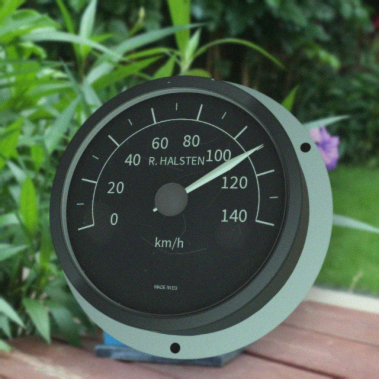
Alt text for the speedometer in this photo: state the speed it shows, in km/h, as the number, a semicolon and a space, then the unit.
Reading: 110; km/h
